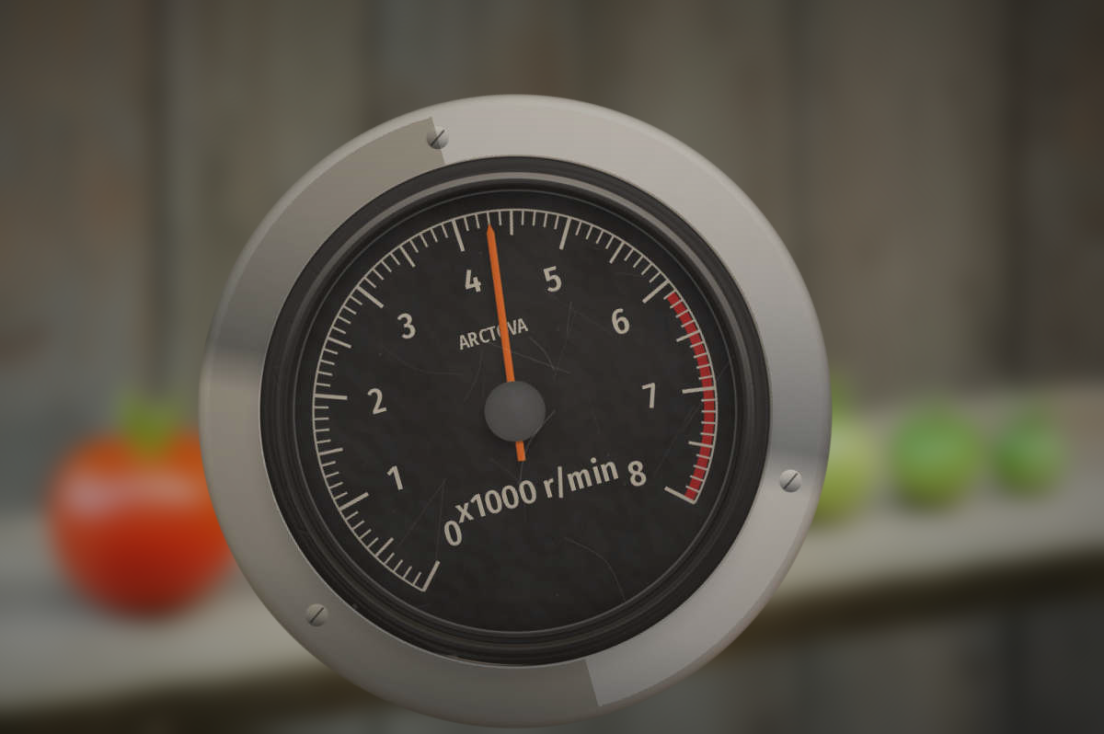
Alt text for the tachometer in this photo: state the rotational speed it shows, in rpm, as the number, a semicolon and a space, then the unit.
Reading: 4300; rpm
